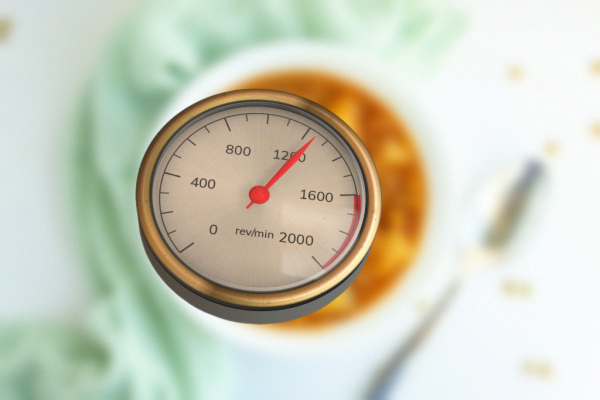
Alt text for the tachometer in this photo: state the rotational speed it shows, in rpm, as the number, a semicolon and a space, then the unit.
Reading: 1250; rpm
